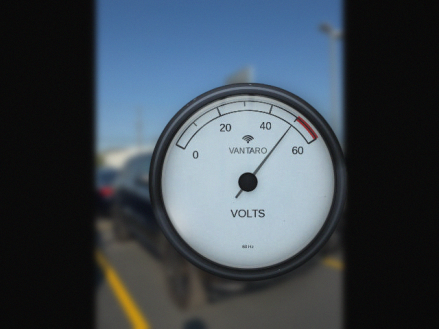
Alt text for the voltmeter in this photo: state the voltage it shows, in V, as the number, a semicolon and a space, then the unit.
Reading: 50; V
